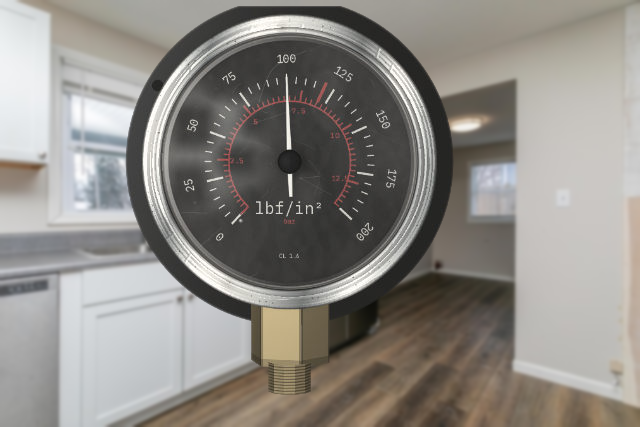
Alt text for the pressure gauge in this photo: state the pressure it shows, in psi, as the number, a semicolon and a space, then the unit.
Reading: 100; psi
